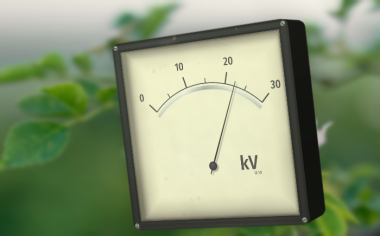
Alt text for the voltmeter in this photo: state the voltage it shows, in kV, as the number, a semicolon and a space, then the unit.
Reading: 22.5; kV
